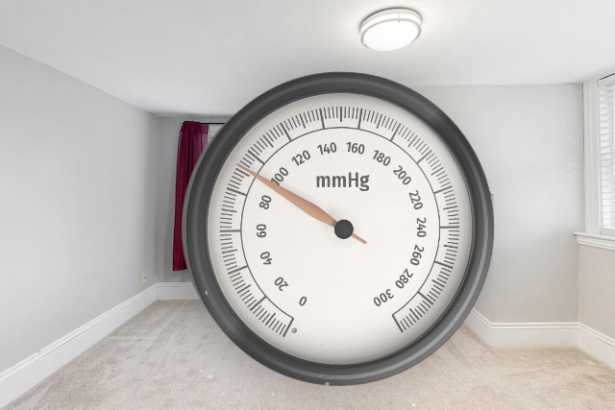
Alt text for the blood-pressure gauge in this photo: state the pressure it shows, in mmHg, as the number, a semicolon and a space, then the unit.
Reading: 92; mmHg
